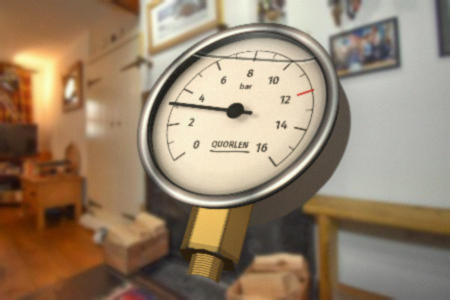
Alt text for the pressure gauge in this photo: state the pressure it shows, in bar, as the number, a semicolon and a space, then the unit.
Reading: 3; bar
